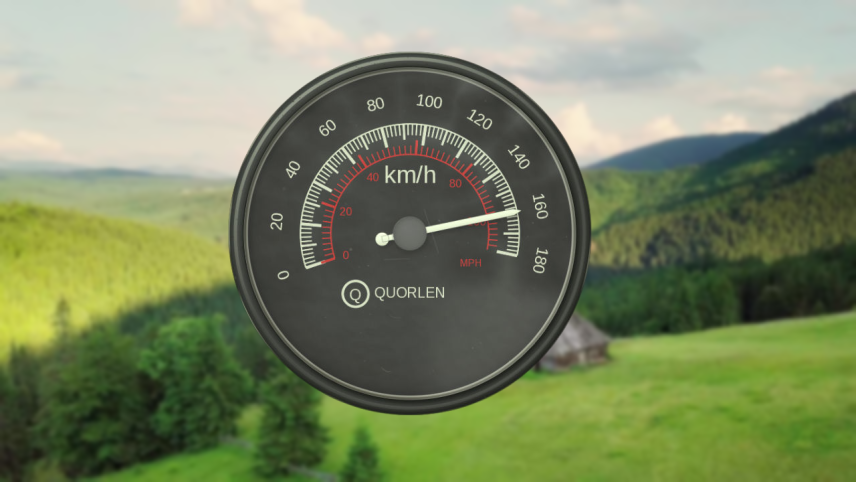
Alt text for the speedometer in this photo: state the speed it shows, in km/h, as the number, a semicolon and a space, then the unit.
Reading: 160; km/h
